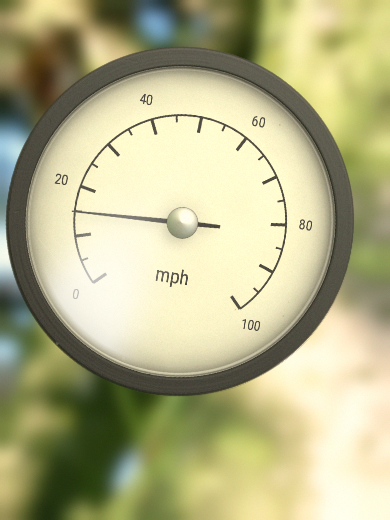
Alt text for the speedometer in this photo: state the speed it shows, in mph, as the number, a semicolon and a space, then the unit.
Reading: 15; mph
